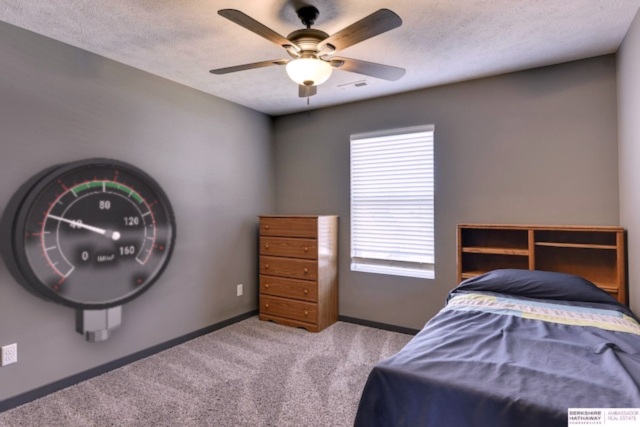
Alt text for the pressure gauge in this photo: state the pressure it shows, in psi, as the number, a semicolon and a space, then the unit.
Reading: 40; psi
